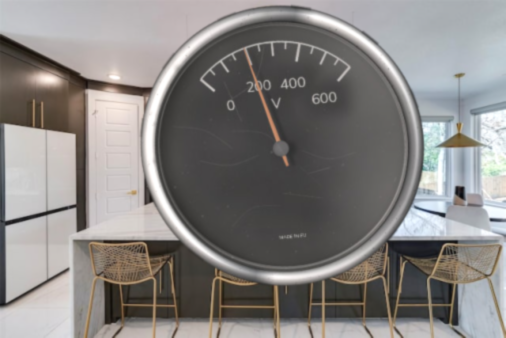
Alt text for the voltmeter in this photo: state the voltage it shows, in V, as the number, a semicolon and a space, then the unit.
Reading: 200; V
